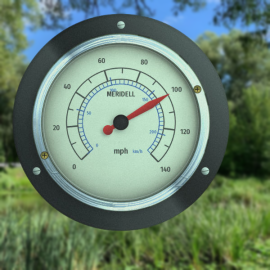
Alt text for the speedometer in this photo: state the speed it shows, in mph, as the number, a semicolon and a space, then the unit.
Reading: 100; mph
